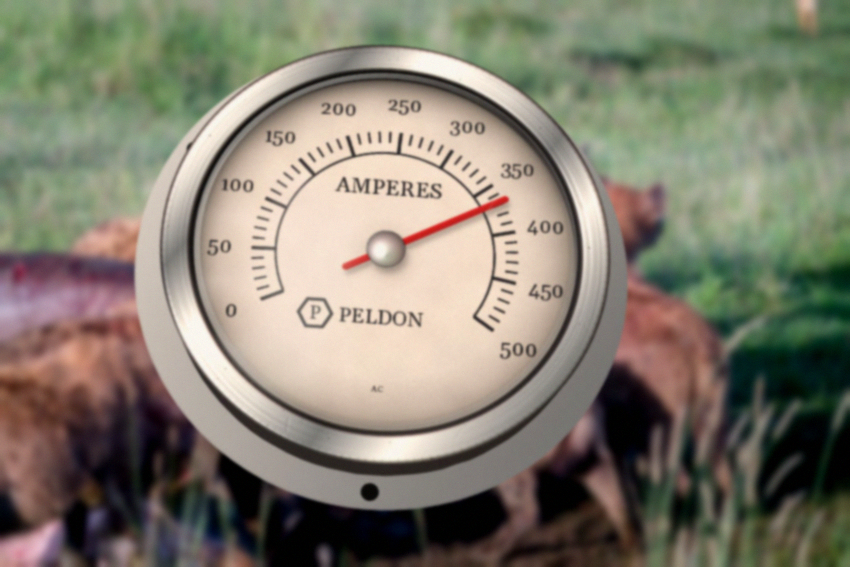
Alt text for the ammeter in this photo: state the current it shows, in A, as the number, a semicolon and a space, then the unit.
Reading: 370; A
